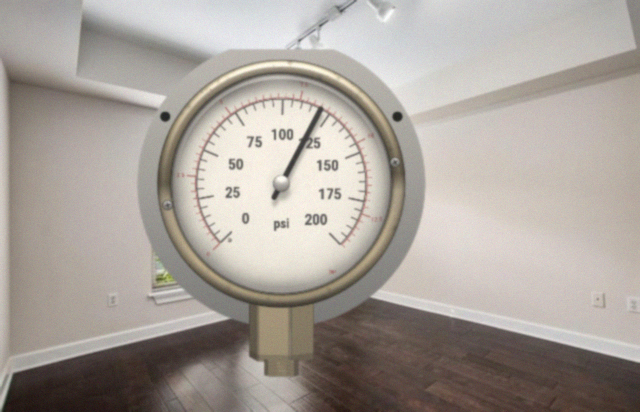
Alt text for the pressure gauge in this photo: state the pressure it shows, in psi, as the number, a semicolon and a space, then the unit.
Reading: 120; psi
